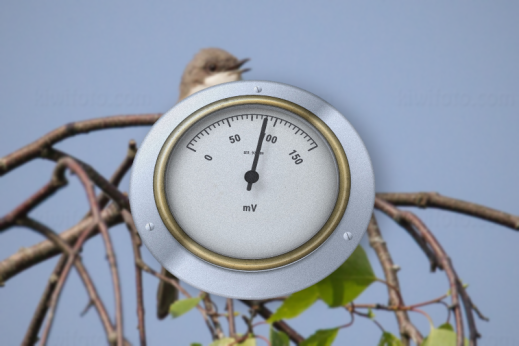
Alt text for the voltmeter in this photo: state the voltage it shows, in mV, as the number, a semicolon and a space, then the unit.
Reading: 90; mV
